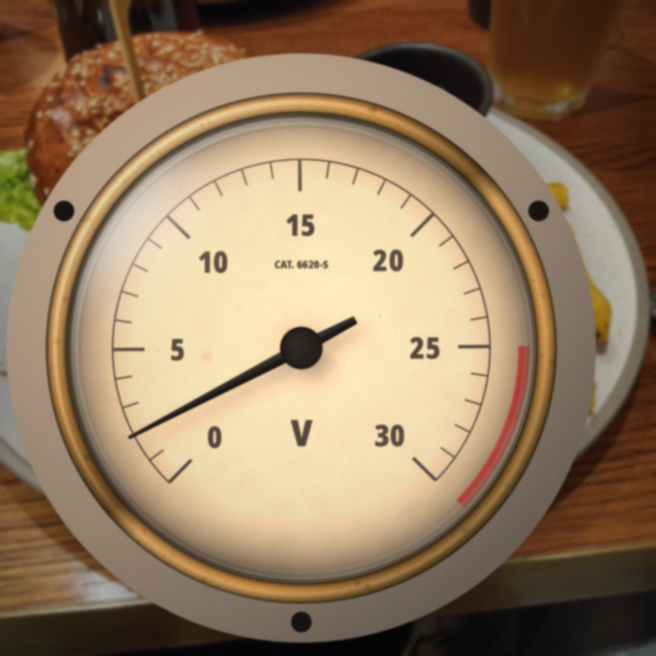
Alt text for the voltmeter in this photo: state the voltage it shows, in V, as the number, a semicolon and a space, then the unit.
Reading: 2; V
